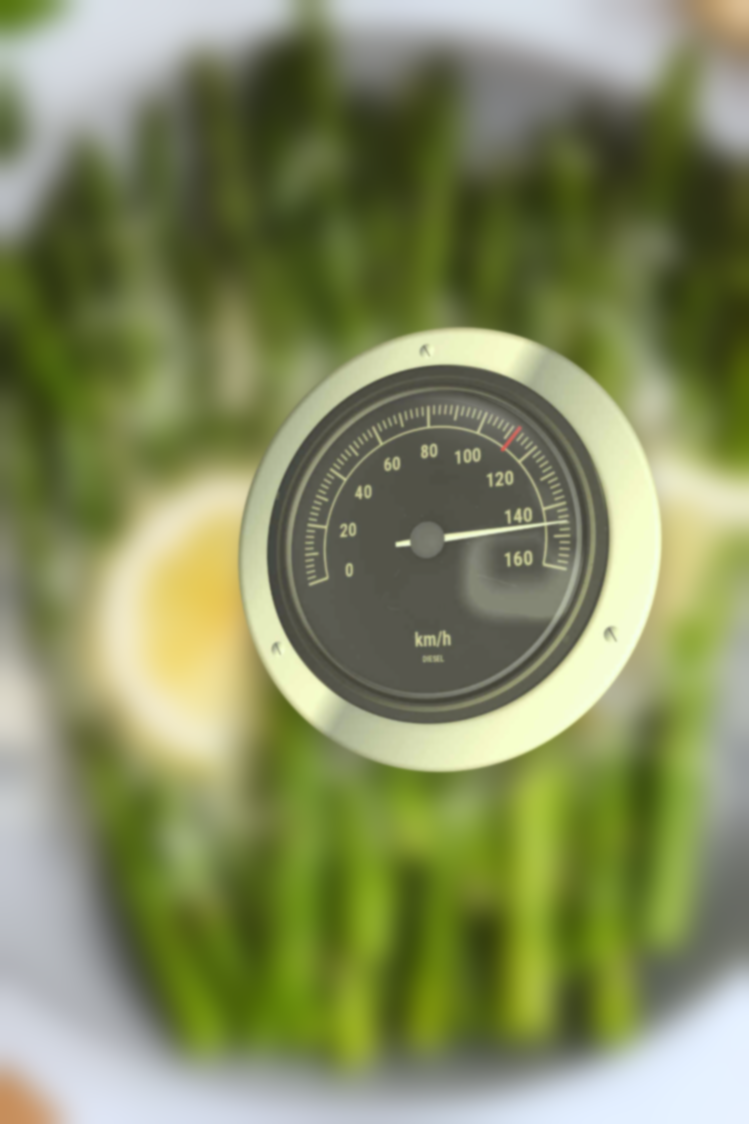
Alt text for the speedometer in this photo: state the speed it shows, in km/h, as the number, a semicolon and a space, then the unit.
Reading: 146; km/h
